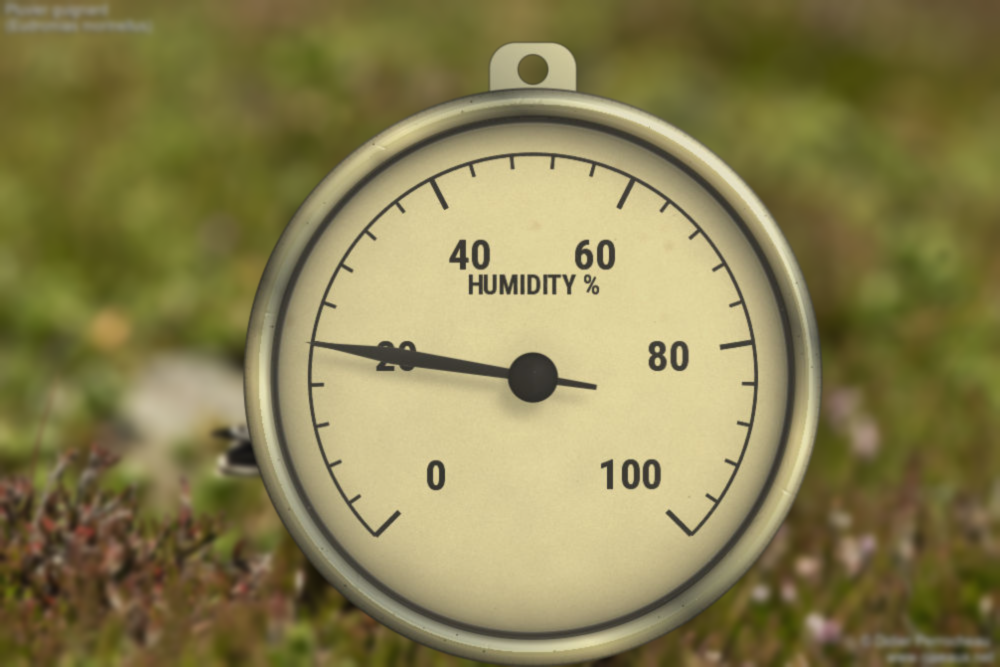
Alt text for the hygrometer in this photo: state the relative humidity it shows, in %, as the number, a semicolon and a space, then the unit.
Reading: 20; %
